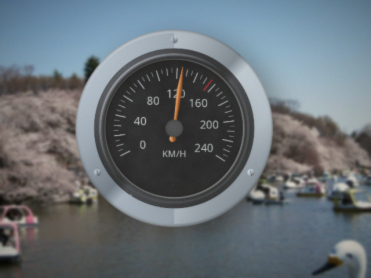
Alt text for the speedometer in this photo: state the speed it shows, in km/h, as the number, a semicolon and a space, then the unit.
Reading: 125; km/h
